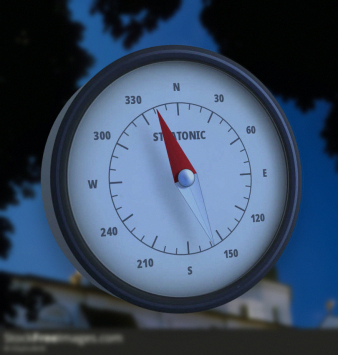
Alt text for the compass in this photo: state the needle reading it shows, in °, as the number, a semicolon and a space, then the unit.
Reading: 340; °
